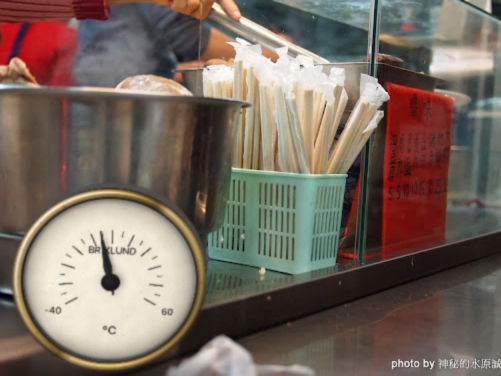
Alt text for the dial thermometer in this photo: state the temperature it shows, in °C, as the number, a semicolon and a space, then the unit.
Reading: 5; °C
